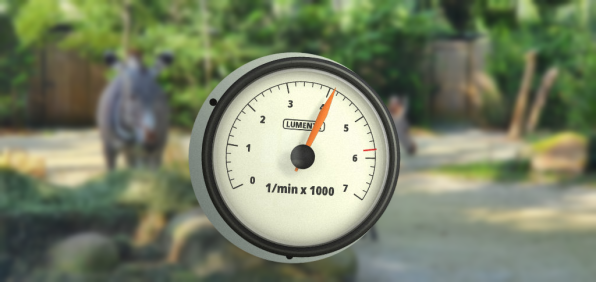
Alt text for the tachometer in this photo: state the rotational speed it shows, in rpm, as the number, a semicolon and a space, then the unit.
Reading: 4100; rpm
